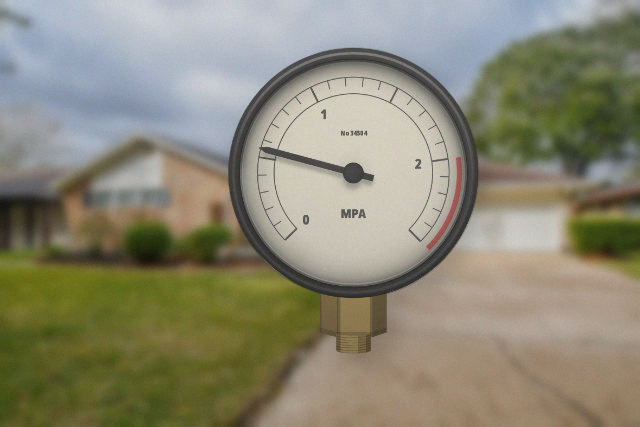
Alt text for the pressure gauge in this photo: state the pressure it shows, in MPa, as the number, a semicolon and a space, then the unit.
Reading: 0.55; MPa
